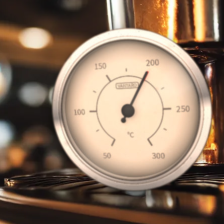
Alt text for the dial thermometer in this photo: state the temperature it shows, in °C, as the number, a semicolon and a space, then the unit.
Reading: 200; °C
